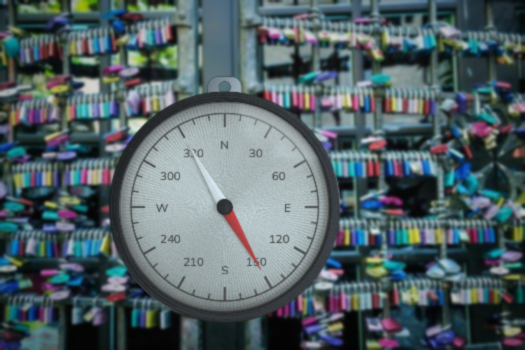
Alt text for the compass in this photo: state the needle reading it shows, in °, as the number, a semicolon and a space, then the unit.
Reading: 150; °
